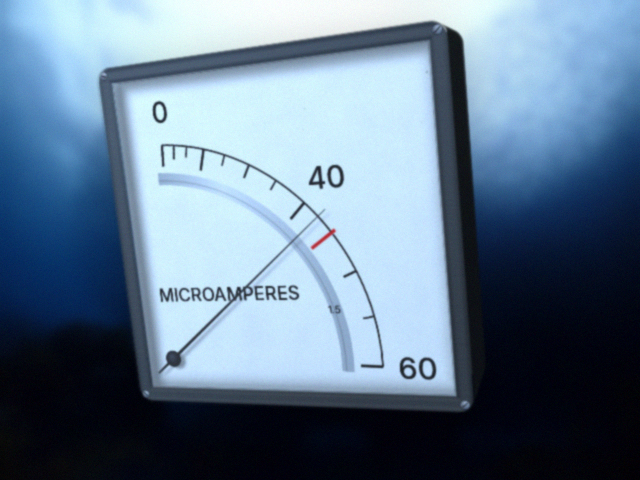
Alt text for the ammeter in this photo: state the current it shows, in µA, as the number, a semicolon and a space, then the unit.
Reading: 42.5; µA
